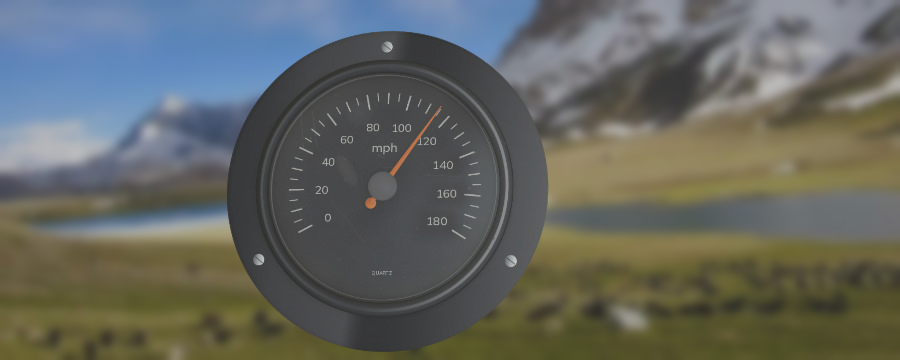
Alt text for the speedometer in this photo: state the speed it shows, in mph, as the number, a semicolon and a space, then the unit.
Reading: 115; mph
